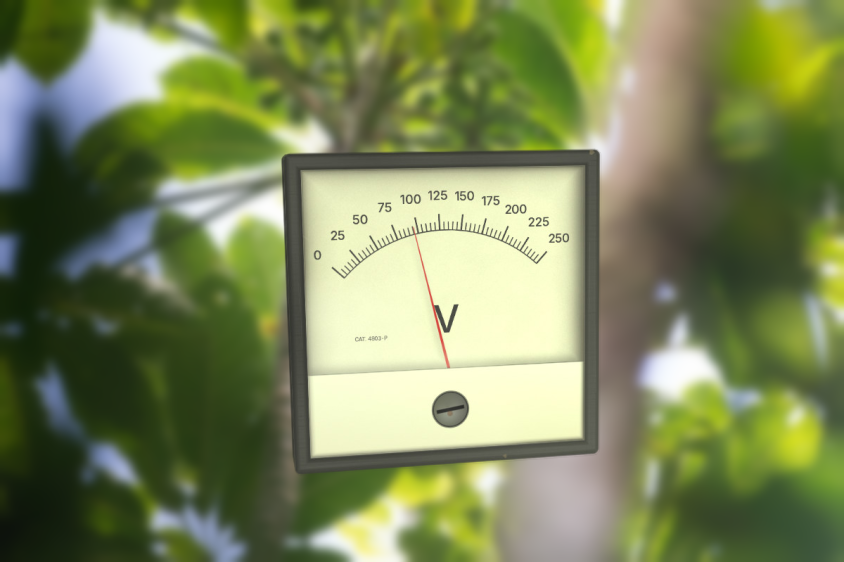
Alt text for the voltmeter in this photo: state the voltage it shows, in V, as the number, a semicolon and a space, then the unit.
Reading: 95; V
